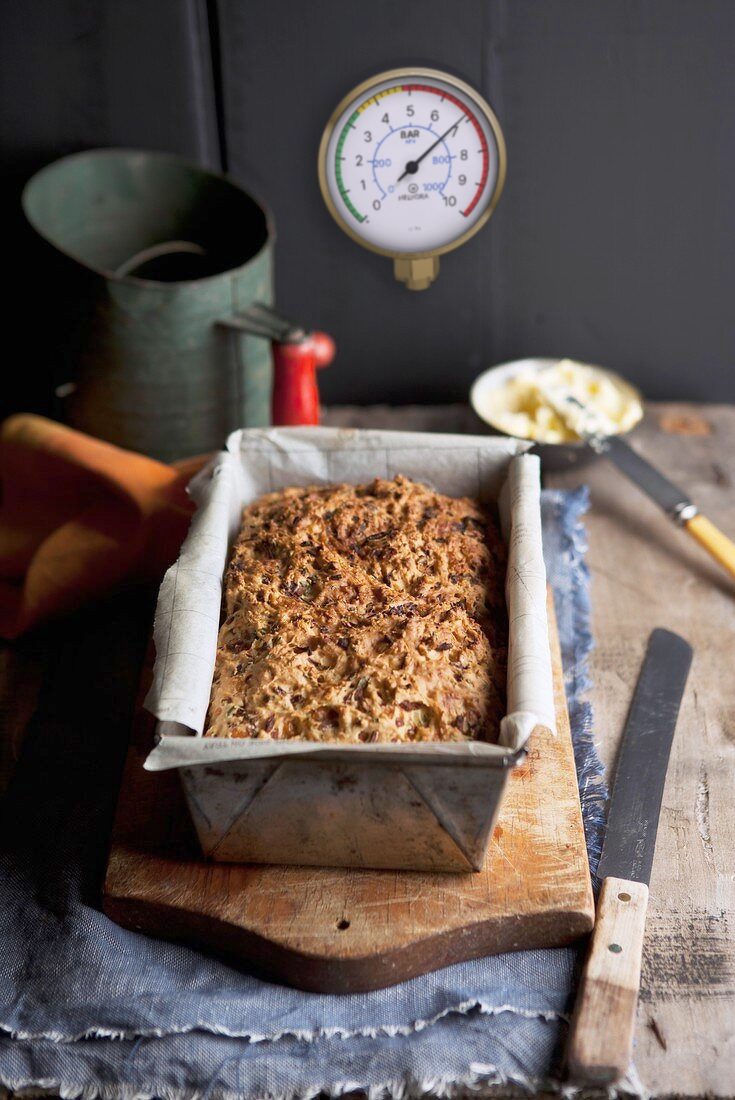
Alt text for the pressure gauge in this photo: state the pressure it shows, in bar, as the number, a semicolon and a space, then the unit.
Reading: 6.8; bar
